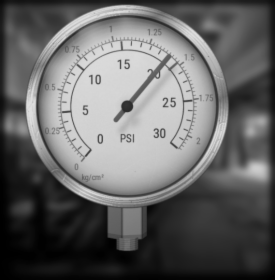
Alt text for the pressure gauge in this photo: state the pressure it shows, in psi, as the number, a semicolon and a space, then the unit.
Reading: 20; psi
